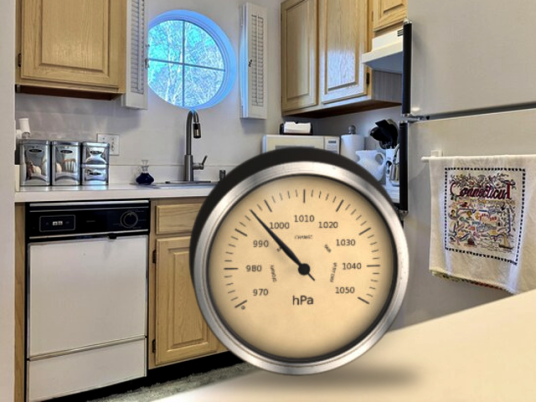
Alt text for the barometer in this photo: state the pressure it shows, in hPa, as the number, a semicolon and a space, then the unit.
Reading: 996; hPa
